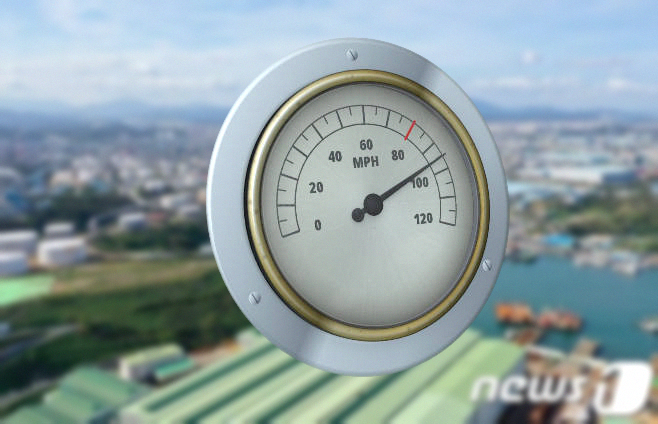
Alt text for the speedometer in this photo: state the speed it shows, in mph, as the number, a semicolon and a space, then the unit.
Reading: 95; mph
